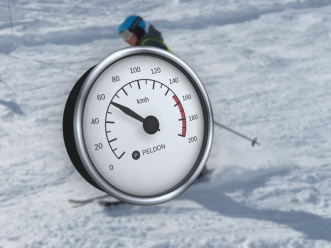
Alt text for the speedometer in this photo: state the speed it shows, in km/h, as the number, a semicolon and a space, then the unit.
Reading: 60; km/h
